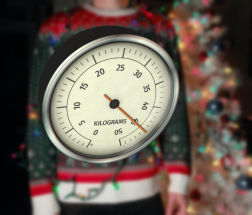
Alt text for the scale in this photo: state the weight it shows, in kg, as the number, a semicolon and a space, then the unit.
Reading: 45; kg
